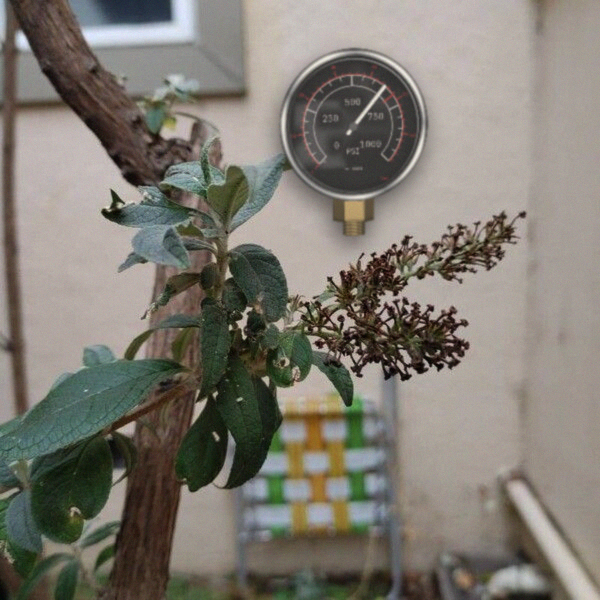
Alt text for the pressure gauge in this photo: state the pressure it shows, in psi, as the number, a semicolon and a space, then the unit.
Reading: 650; psi
